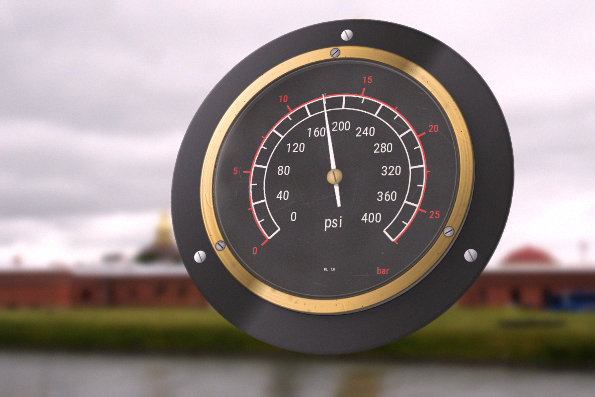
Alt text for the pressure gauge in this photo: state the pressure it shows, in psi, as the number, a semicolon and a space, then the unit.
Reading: 180; psi
